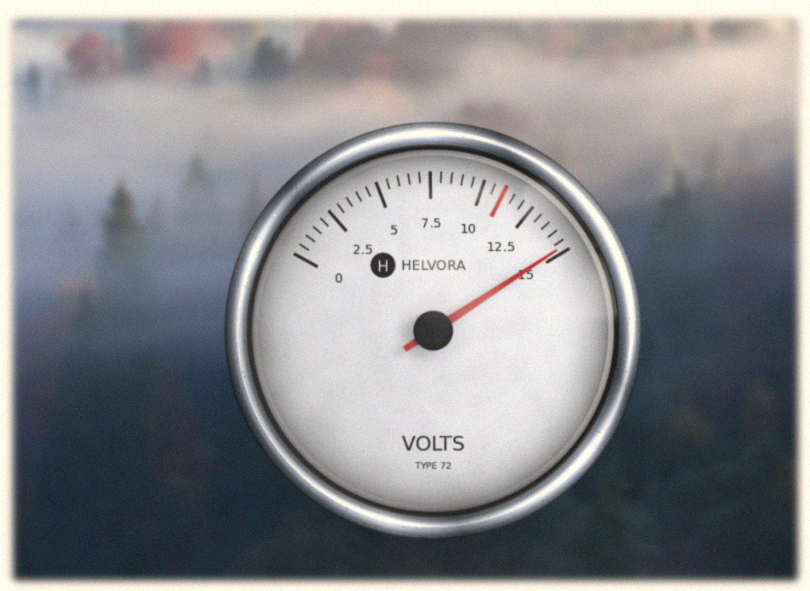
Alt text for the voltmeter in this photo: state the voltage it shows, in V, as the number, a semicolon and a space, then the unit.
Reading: 14.75; V
